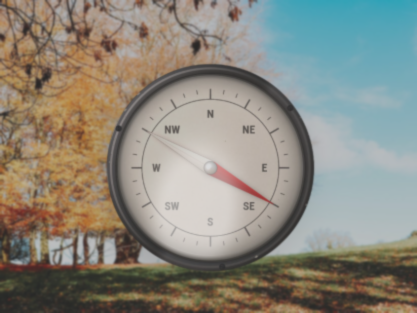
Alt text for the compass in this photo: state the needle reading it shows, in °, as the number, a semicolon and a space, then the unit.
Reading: 120; °
